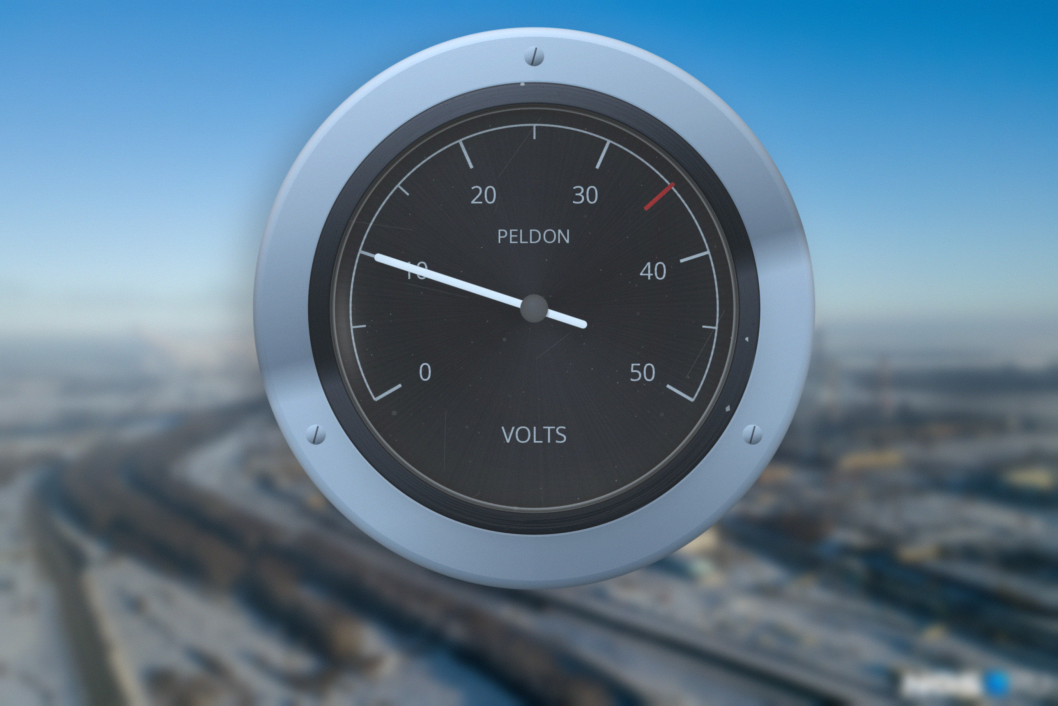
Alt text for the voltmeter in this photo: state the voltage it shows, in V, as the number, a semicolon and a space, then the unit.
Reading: 10; V
